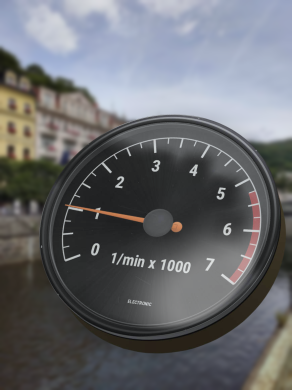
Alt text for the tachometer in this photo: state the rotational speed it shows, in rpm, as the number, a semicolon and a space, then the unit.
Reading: 1000; rpm
